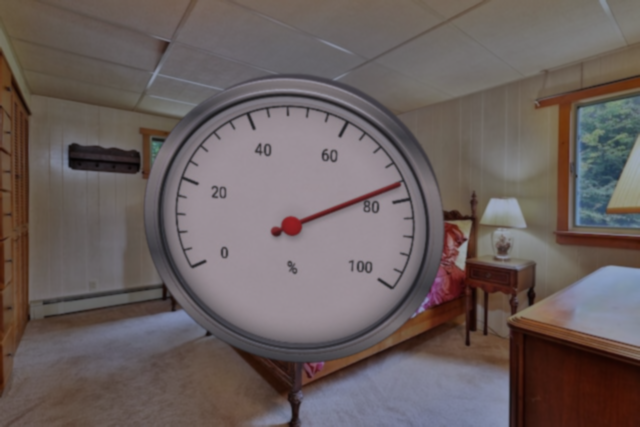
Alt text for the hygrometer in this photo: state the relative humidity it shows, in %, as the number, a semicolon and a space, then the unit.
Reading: 76; %
